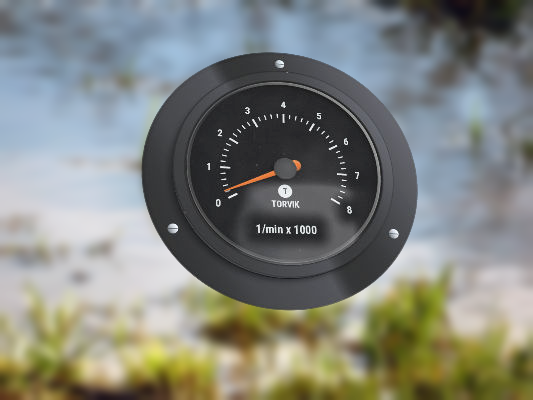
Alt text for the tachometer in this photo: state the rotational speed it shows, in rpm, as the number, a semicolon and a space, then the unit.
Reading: 200; rpm
